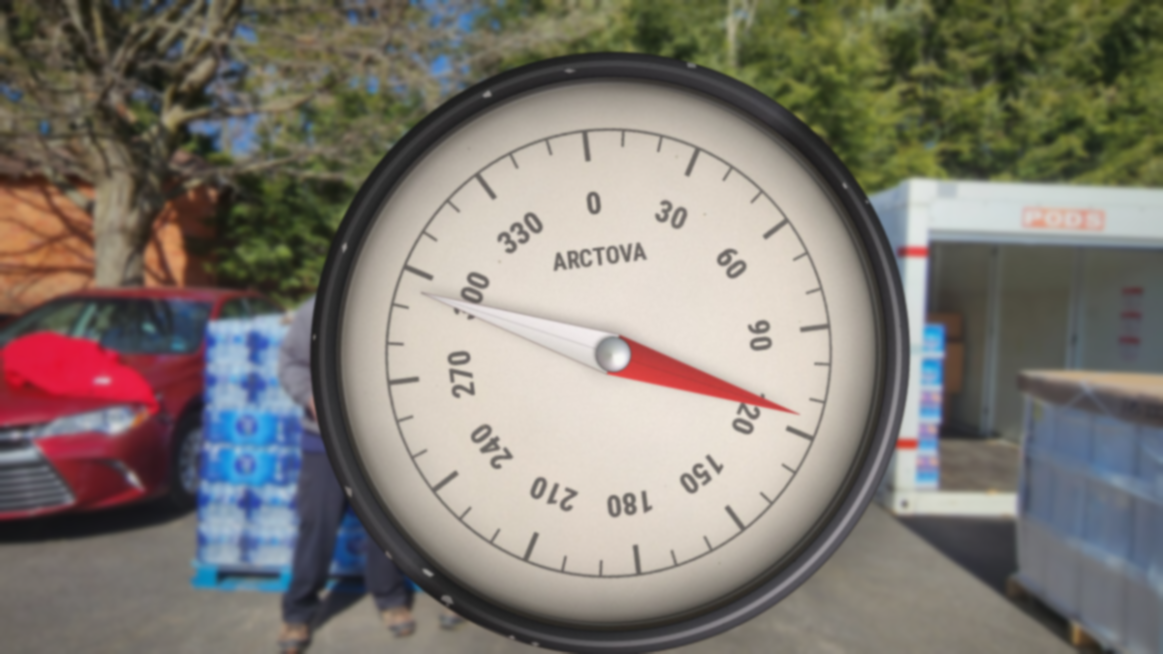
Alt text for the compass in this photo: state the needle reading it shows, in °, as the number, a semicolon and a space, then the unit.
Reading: 115; °
